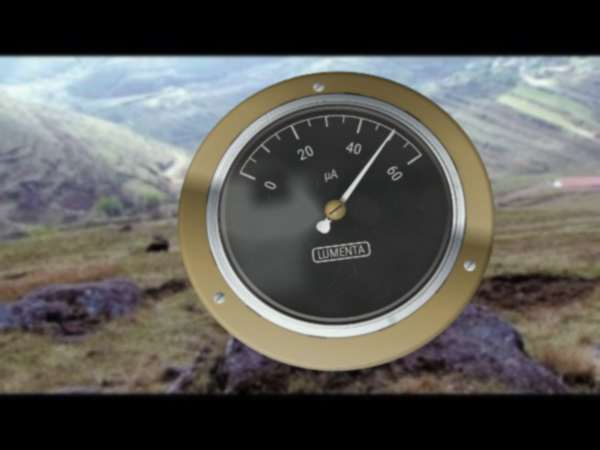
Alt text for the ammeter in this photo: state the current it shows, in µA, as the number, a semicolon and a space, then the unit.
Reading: 50; µA
